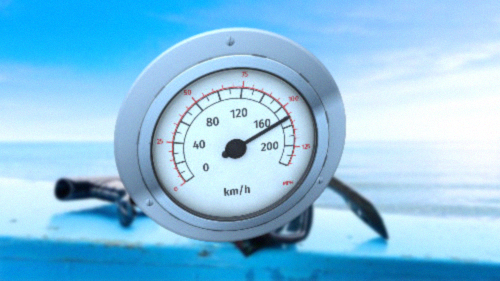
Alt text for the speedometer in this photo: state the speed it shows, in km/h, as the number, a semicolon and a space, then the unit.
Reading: 170; km/h
